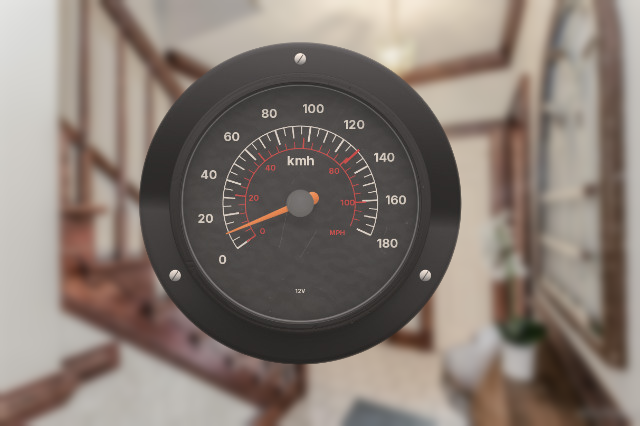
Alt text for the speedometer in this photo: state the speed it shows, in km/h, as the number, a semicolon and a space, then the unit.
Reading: 10; km/h
